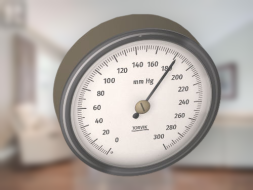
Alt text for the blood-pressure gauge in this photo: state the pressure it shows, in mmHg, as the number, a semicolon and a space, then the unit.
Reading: 180; mmHg
